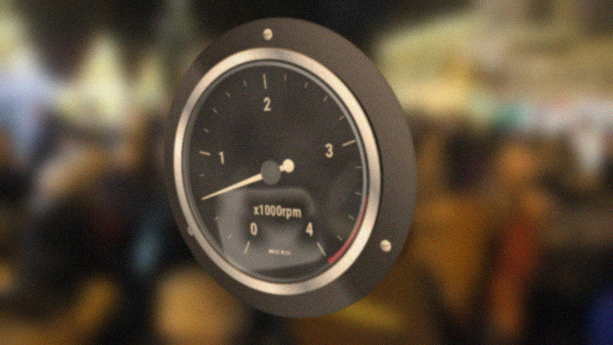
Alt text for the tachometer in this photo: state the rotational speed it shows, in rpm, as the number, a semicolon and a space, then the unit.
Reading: 600; rpm
